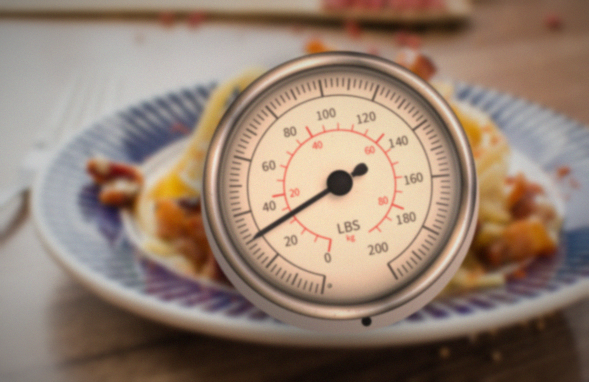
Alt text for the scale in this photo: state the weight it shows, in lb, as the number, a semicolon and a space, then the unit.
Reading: 30; lb
